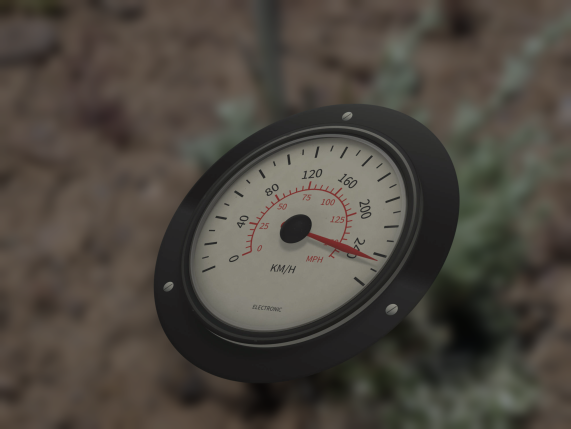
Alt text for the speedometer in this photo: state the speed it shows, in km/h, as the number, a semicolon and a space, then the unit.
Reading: 245; km/h
